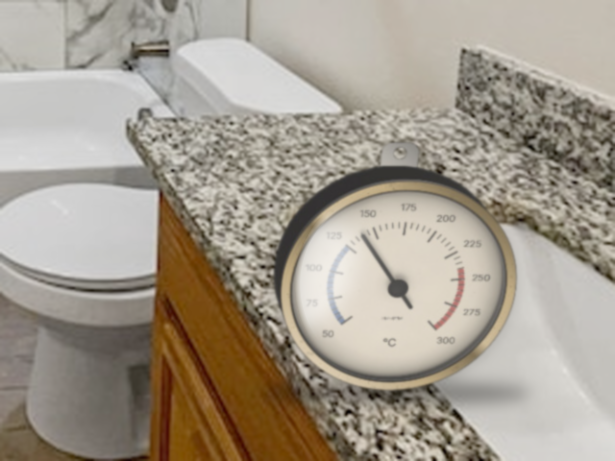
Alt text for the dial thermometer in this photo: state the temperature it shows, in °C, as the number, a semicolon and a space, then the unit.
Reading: 140; °C
